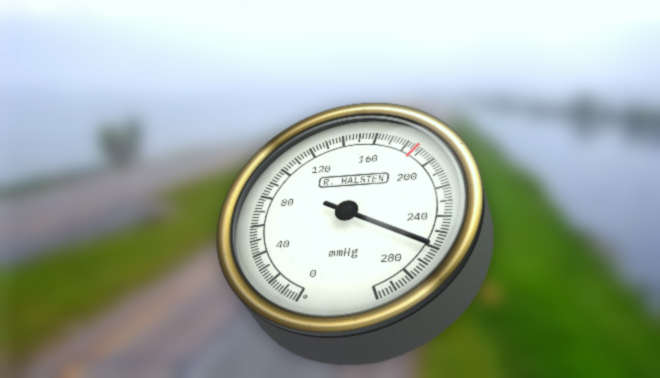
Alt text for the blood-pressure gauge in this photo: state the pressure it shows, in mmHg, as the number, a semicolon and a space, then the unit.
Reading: 260; mmHg
